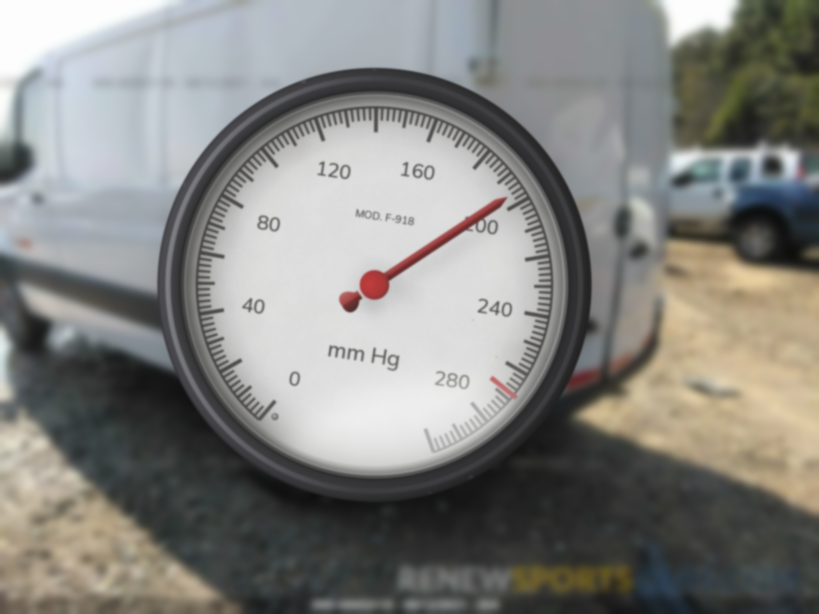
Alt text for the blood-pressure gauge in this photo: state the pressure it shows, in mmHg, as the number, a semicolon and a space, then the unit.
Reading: 196; mmHg
